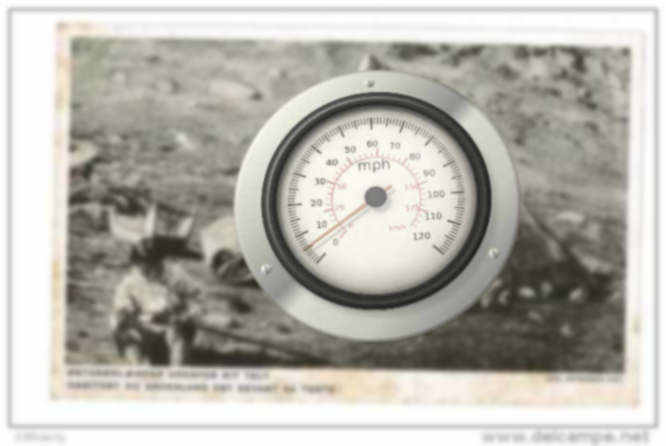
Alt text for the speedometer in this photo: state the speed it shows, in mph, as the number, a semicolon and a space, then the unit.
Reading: 5; mph
